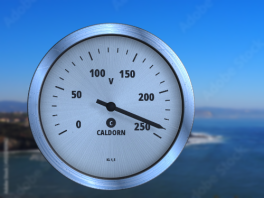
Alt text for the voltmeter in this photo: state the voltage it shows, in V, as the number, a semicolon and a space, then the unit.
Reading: 240; V
